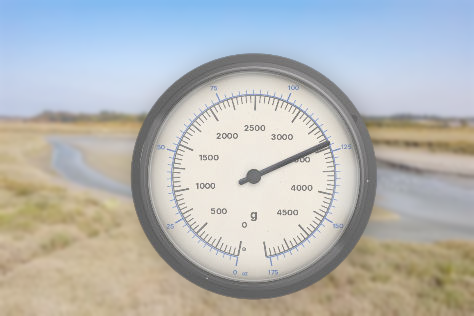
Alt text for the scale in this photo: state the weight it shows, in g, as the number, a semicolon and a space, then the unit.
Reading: 3450; g
